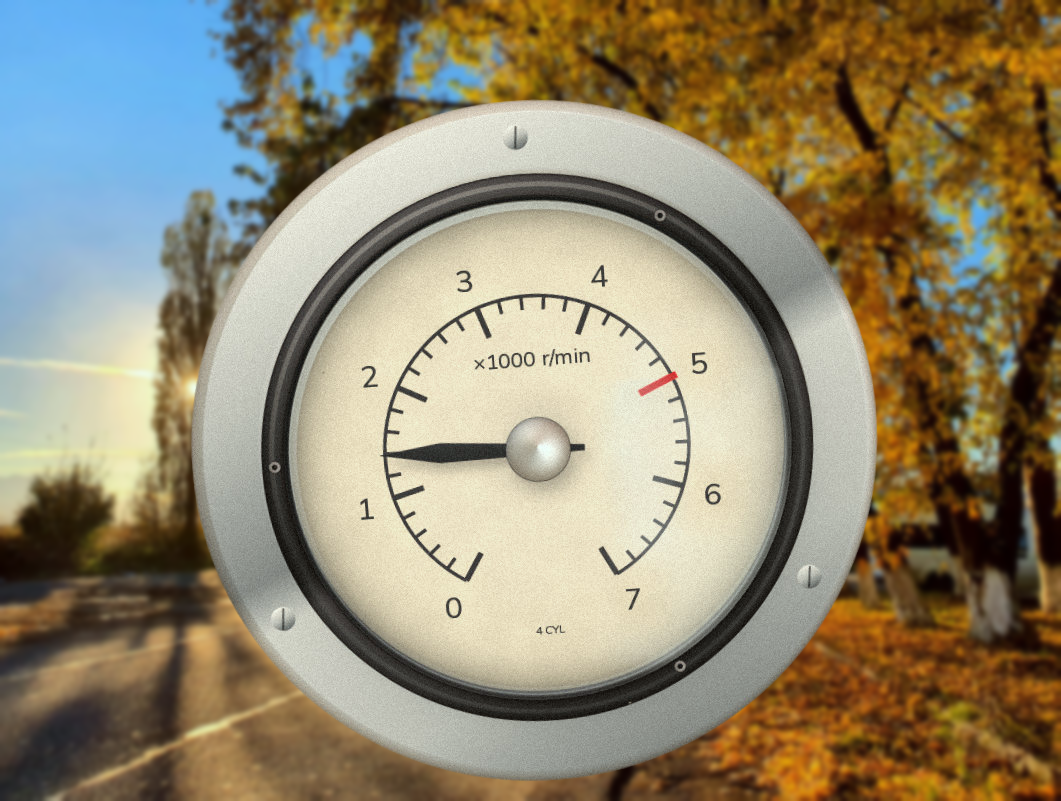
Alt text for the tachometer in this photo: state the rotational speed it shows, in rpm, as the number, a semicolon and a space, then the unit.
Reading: 1400; rpm
